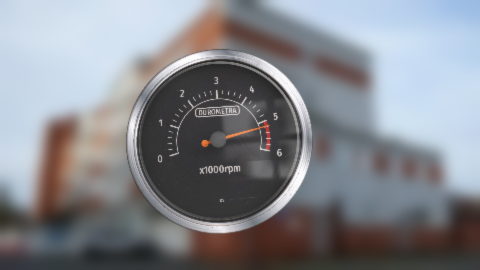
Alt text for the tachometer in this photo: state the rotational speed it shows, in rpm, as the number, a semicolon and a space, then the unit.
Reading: 5200; rpm
